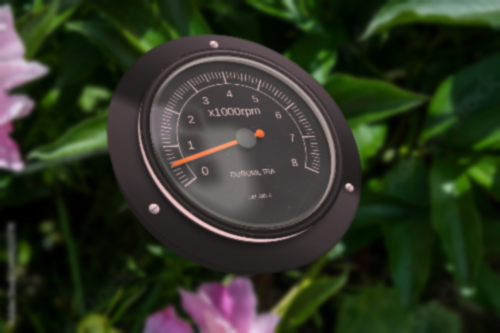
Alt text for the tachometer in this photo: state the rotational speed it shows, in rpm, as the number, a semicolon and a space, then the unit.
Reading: 500; rpm
